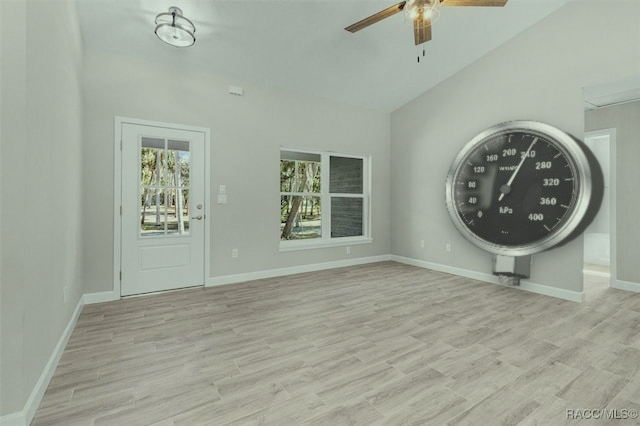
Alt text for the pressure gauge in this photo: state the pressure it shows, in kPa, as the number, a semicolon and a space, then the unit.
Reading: 240; kPa
